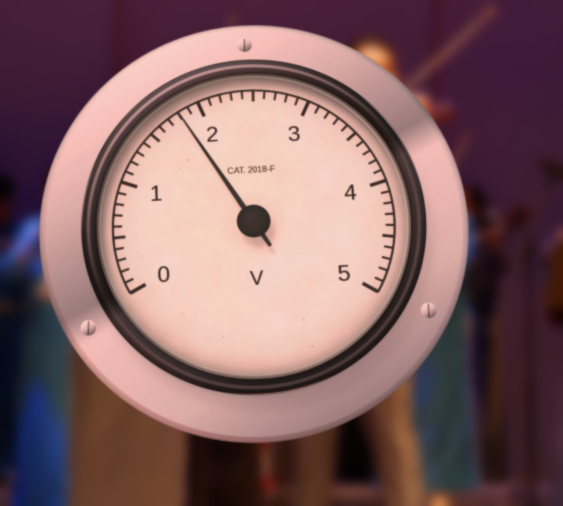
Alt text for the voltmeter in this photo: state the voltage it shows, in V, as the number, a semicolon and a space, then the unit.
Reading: 1.8; V
